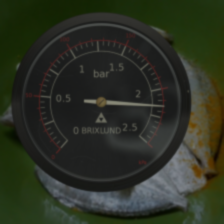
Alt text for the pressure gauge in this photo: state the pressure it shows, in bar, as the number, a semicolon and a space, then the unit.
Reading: 2.15; bar
